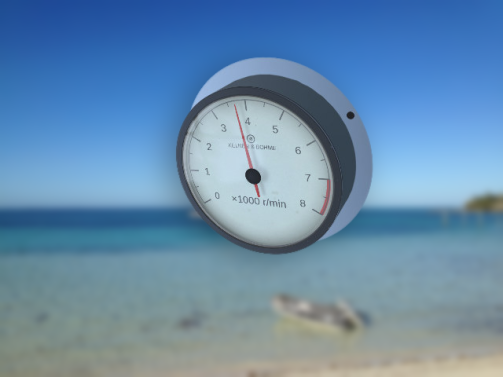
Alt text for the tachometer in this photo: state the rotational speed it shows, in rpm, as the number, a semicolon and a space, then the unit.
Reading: 3750; rpm
